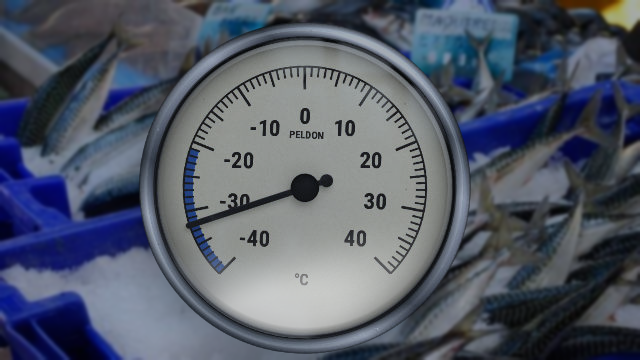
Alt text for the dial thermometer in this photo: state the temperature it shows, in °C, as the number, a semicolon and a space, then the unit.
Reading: -32; °C
